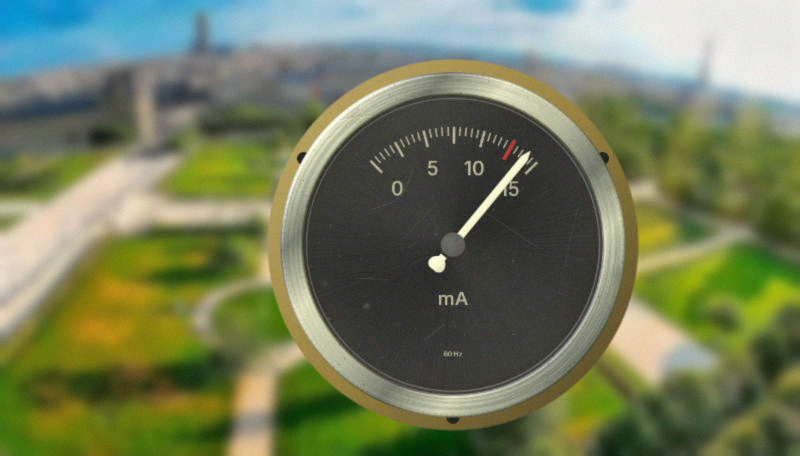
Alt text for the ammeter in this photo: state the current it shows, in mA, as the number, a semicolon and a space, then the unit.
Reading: 14; mA
